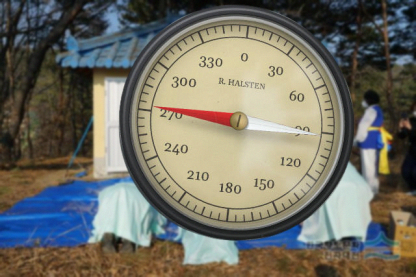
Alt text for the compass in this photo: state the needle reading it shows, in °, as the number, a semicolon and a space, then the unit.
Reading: 272.5; °
